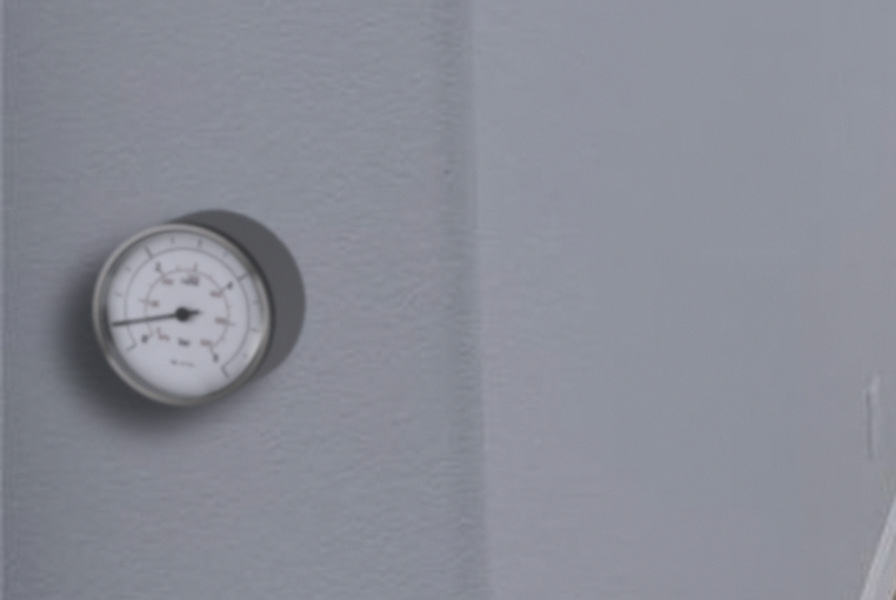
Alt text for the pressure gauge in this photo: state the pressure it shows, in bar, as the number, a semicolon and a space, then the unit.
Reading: 0.5; bar
